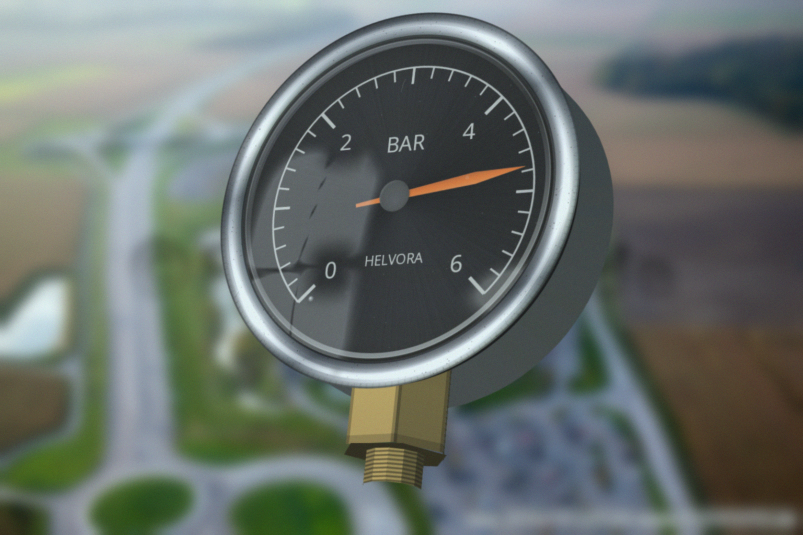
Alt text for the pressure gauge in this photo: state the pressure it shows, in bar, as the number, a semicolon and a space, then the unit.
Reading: 4.8; bar
